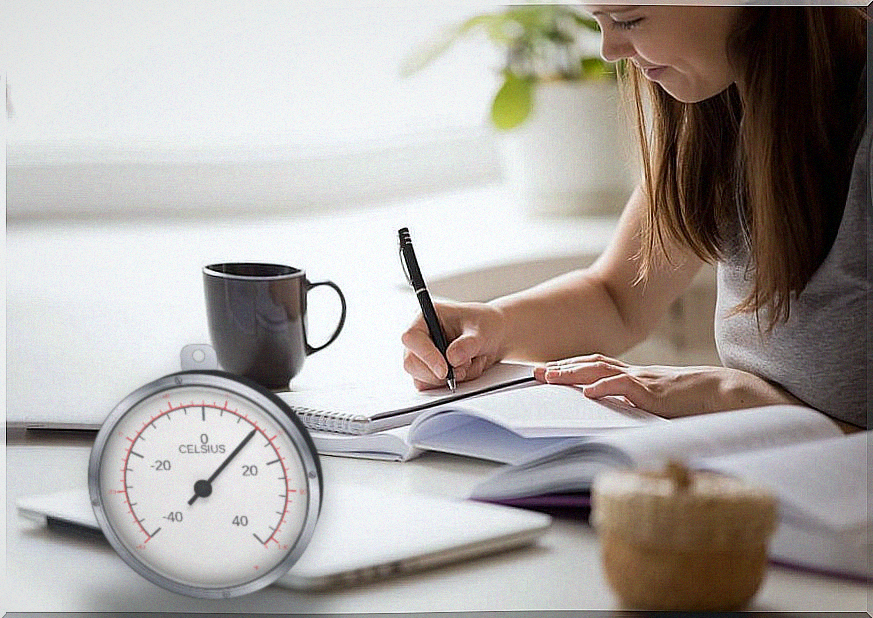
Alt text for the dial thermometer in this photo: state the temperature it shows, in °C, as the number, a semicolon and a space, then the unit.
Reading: 12; °C
